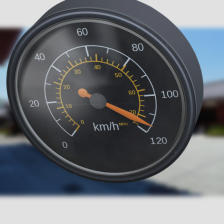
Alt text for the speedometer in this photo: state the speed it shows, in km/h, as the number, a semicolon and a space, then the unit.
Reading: 115; km/h
